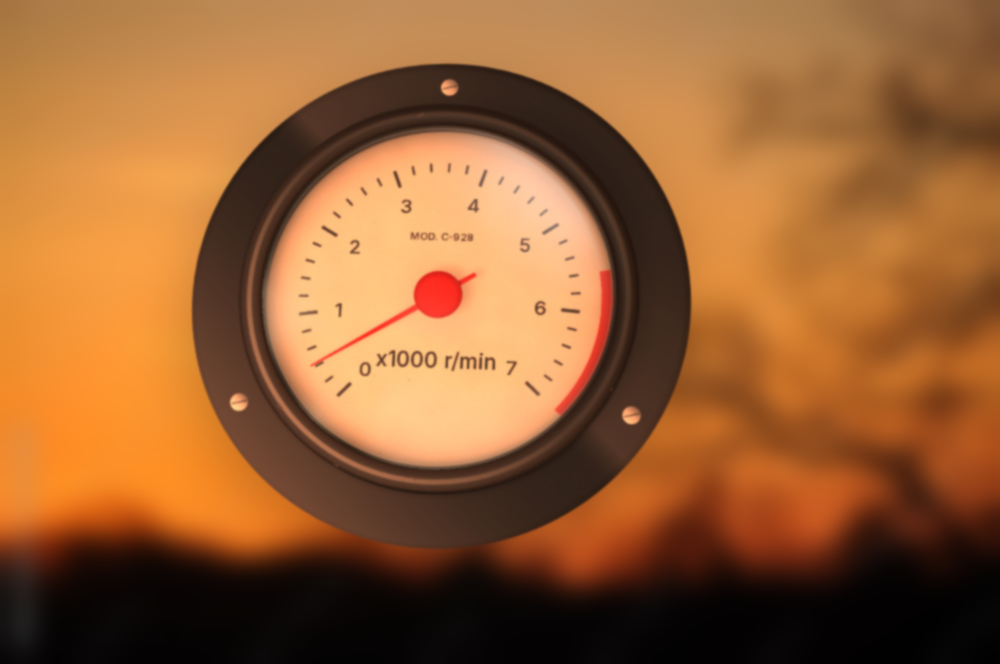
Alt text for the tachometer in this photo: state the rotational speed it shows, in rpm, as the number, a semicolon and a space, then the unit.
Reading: 400; rpm
